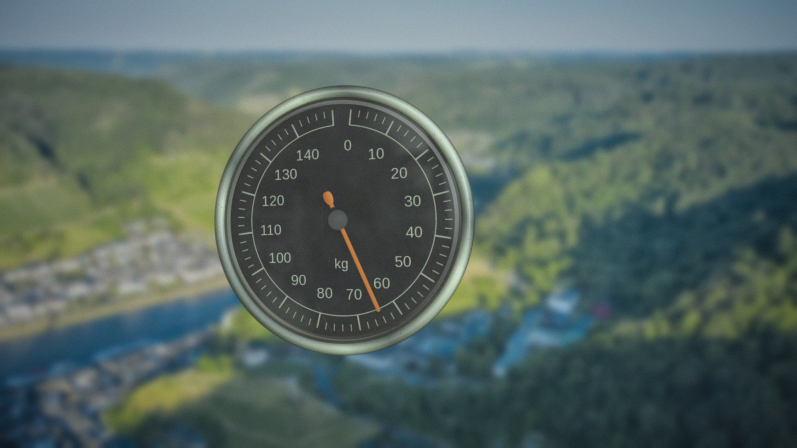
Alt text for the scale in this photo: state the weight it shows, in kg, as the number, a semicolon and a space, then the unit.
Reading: 64; kg
